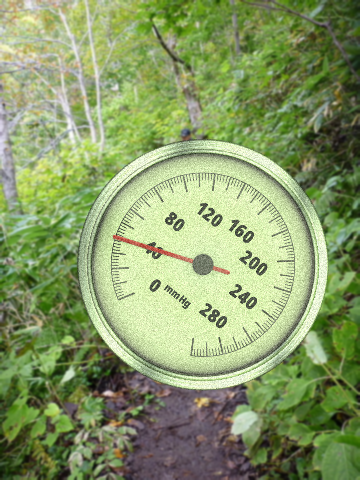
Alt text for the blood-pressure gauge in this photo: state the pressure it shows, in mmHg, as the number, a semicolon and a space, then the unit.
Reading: 40; mmHg
